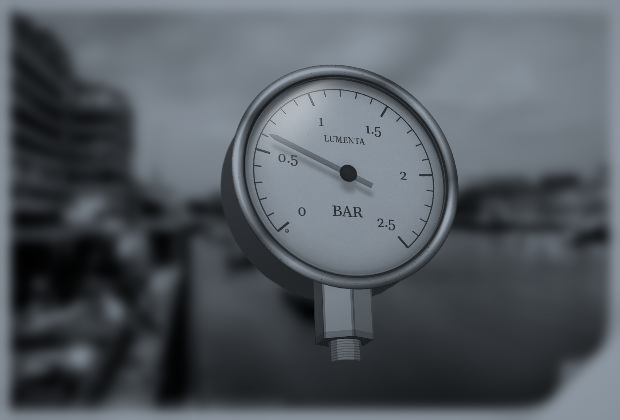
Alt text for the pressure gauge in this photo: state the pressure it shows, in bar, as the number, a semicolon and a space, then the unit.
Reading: 0.6; bar
